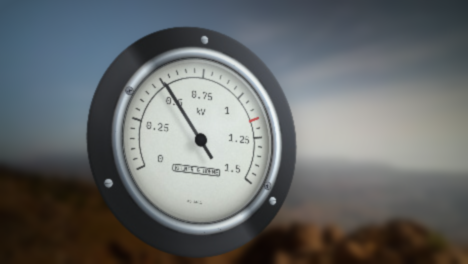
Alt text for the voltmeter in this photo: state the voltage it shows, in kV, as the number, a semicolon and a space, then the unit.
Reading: 0.5; kV
